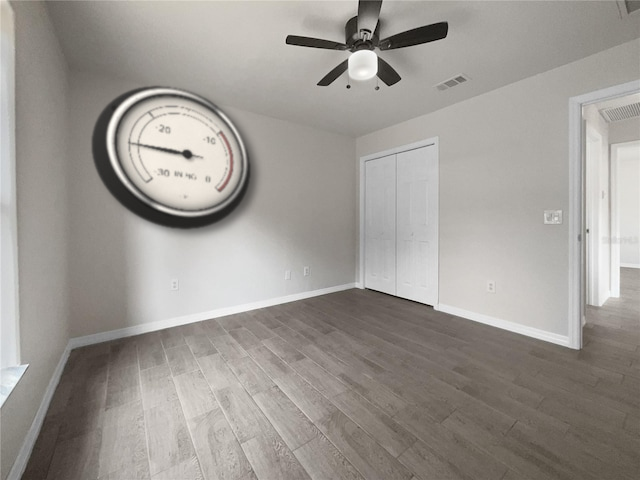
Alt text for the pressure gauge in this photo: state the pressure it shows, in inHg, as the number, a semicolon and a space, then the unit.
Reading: -25; inHg
